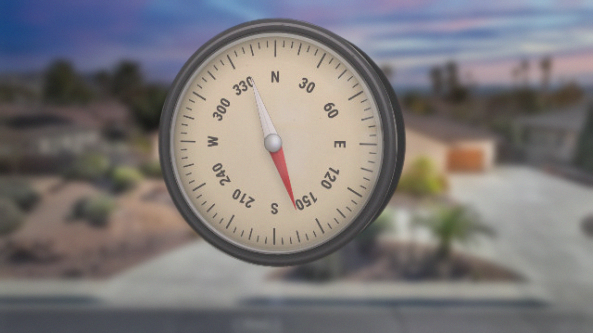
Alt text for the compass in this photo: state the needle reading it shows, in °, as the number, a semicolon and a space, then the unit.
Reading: 160; °
